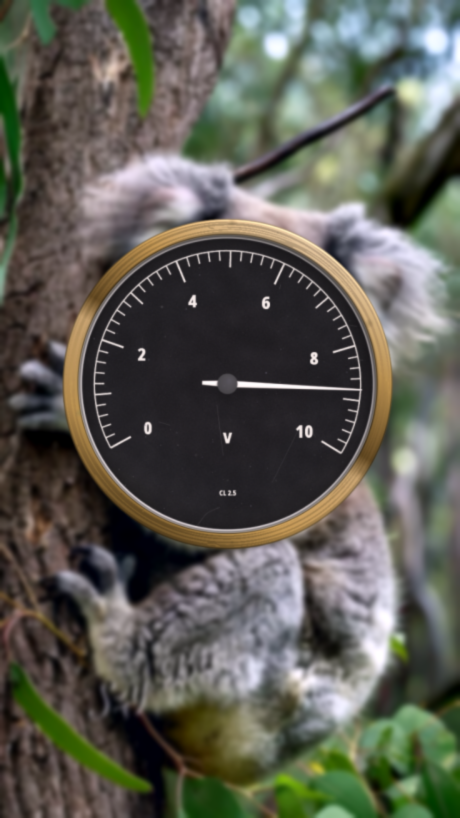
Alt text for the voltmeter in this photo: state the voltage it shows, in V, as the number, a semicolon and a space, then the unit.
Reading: 8.8; V
